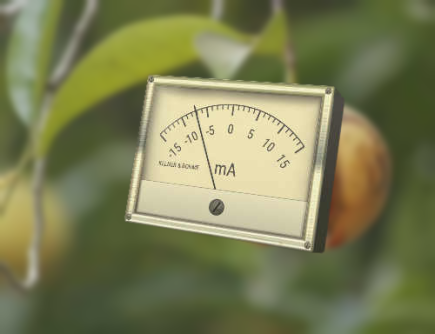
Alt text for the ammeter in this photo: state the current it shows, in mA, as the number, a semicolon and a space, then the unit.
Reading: -7; mA
